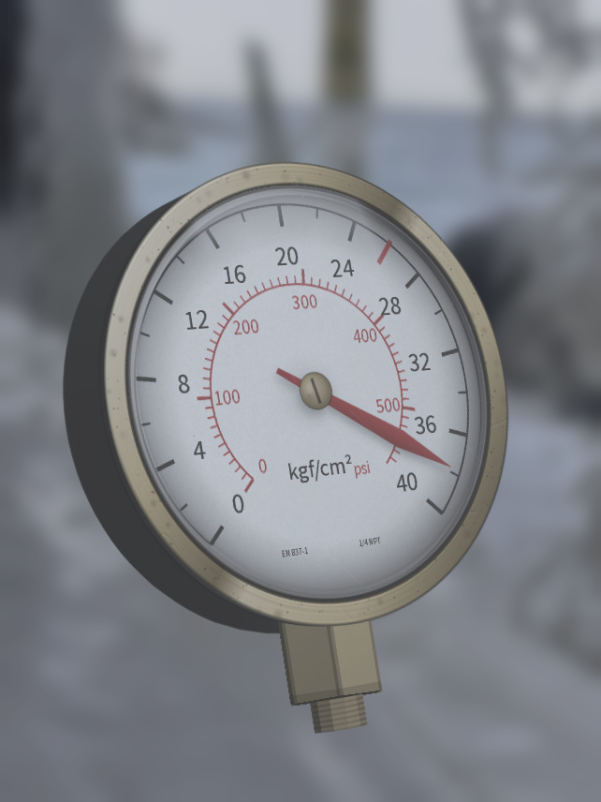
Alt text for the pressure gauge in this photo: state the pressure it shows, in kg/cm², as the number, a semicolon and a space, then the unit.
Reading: 38; kg/cm²
